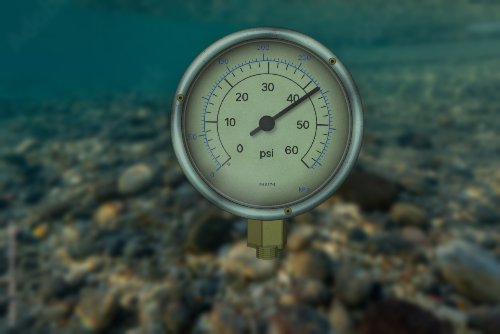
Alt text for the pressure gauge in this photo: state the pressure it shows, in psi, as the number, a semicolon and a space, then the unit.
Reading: 42; psi
